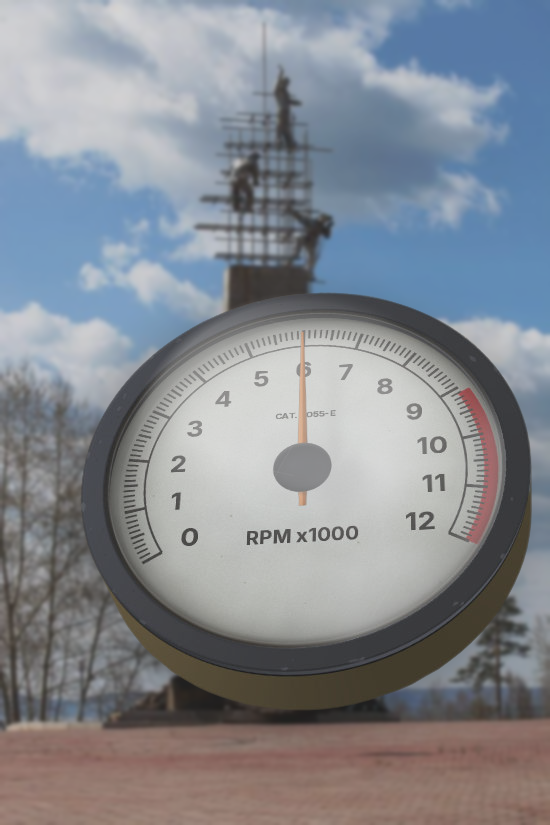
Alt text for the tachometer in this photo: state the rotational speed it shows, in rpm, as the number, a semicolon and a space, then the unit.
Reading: 6000; rpm
